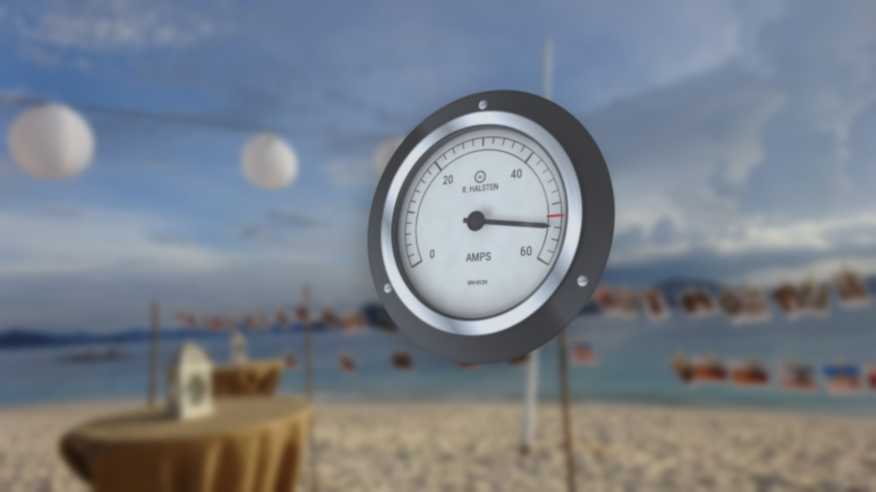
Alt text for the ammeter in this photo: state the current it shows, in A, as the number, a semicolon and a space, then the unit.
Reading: 54; A
